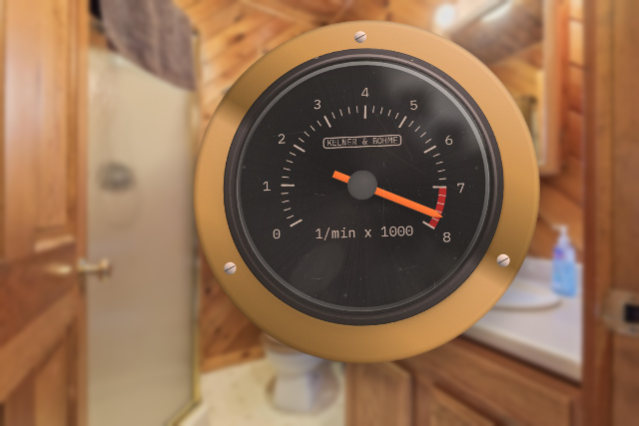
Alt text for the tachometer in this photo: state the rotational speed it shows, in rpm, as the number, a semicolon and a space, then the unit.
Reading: 7700; rpm
